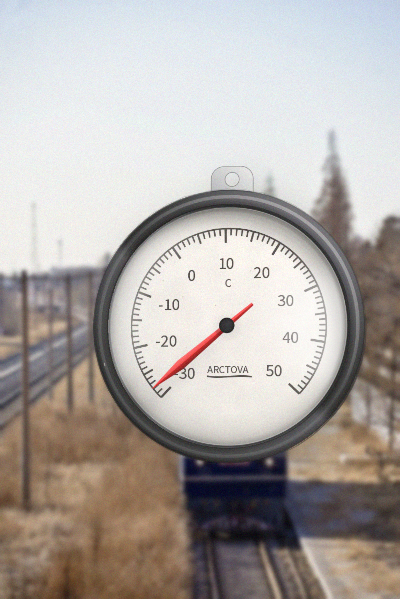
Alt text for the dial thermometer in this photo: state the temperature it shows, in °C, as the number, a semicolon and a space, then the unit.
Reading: -28; °C
